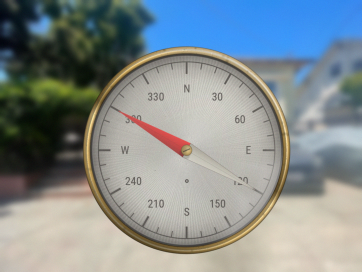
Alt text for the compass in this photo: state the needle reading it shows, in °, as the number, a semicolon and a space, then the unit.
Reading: 300; °
